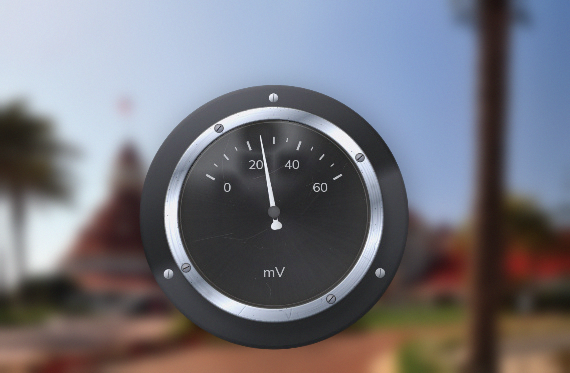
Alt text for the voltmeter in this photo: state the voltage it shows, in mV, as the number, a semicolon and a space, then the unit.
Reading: 25; mV
